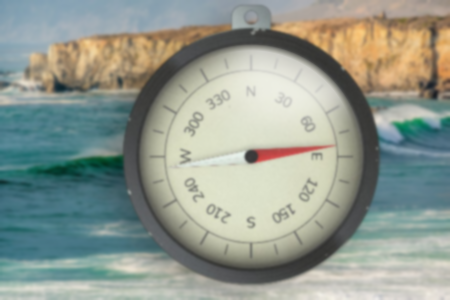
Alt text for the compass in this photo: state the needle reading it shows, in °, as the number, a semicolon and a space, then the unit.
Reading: 82.5; °
